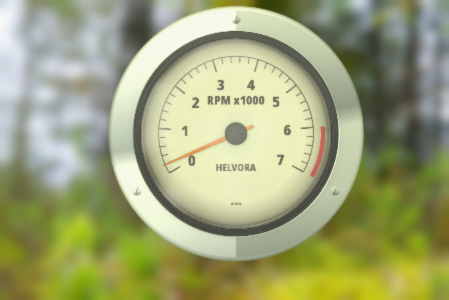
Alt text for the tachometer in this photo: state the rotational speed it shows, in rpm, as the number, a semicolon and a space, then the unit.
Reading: 200; rpm
